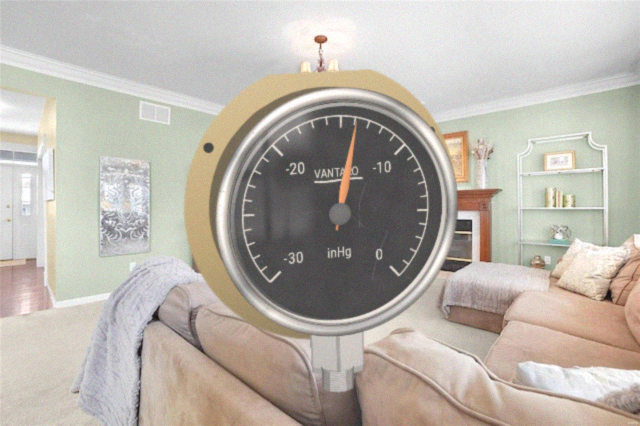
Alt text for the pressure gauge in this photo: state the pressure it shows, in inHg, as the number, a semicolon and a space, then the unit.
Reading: -14; inHg
